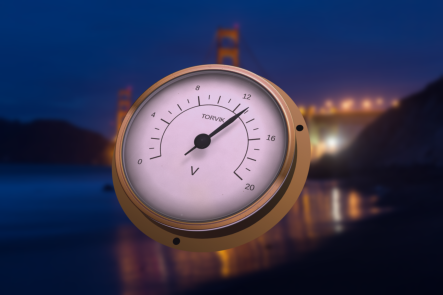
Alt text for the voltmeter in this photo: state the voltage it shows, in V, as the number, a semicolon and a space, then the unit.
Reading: 13; V
